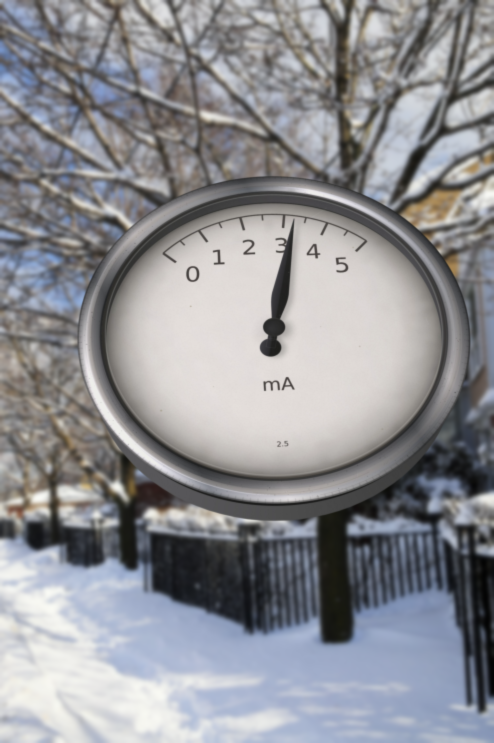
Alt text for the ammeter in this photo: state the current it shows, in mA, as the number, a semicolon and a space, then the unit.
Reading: 3.25; mA
